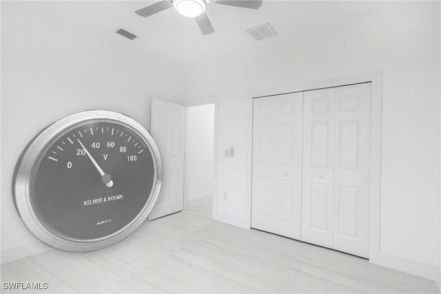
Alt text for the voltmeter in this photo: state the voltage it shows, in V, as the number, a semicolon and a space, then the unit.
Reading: 25; V
